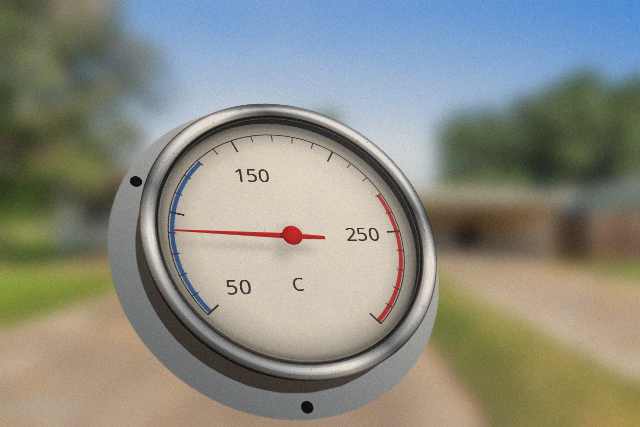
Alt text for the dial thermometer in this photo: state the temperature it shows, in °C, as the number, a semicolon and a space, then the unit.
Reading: 90; °C
